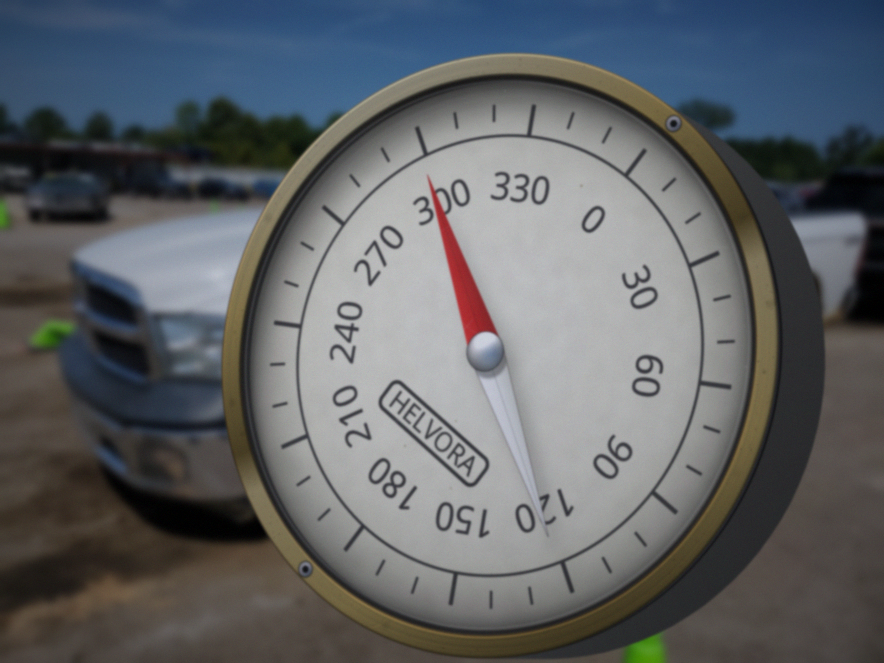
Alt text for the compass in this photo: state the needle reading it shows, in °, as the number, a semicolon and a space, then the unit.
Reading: 300; °
